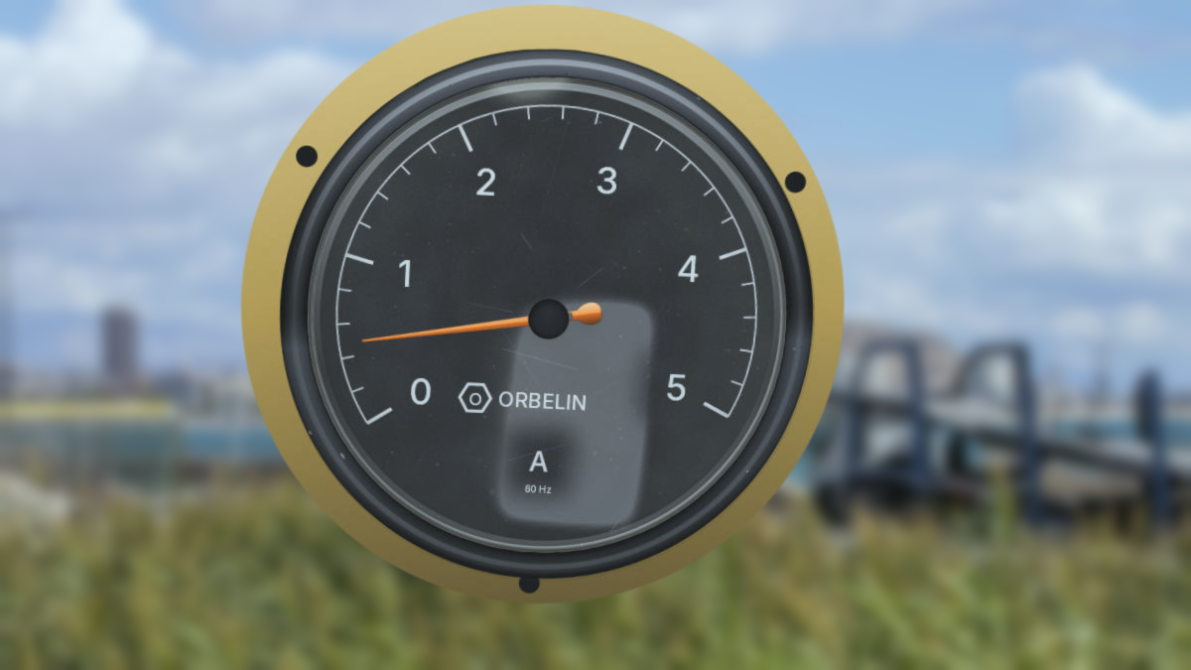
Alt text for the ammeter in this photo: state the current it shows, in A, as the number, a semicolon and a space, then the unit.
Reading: 0.5; A
